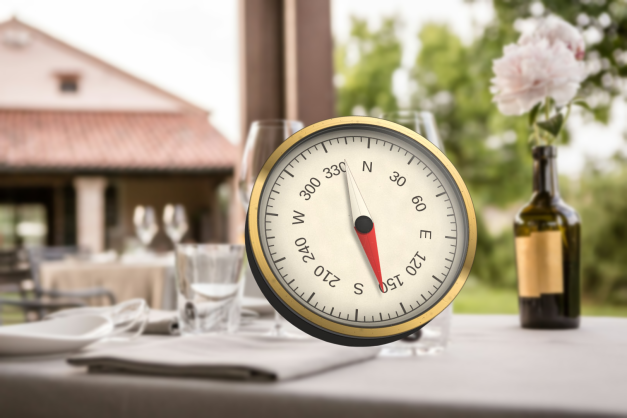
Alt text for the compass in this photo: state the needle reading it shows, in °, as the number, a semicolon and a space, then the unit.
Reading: 160; °
